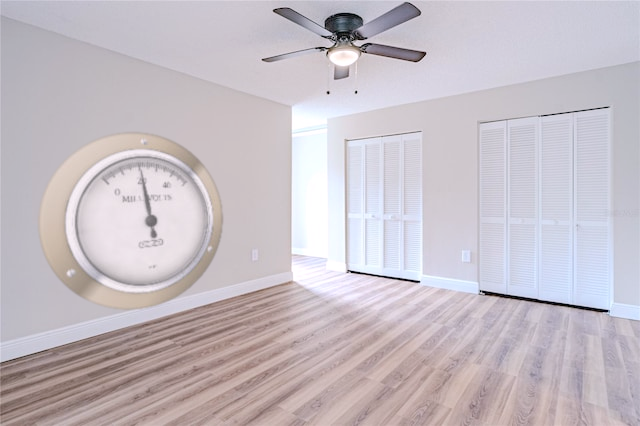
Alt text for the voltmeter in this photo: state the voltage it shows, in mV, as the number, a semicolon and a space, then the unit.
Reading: 20; mV
